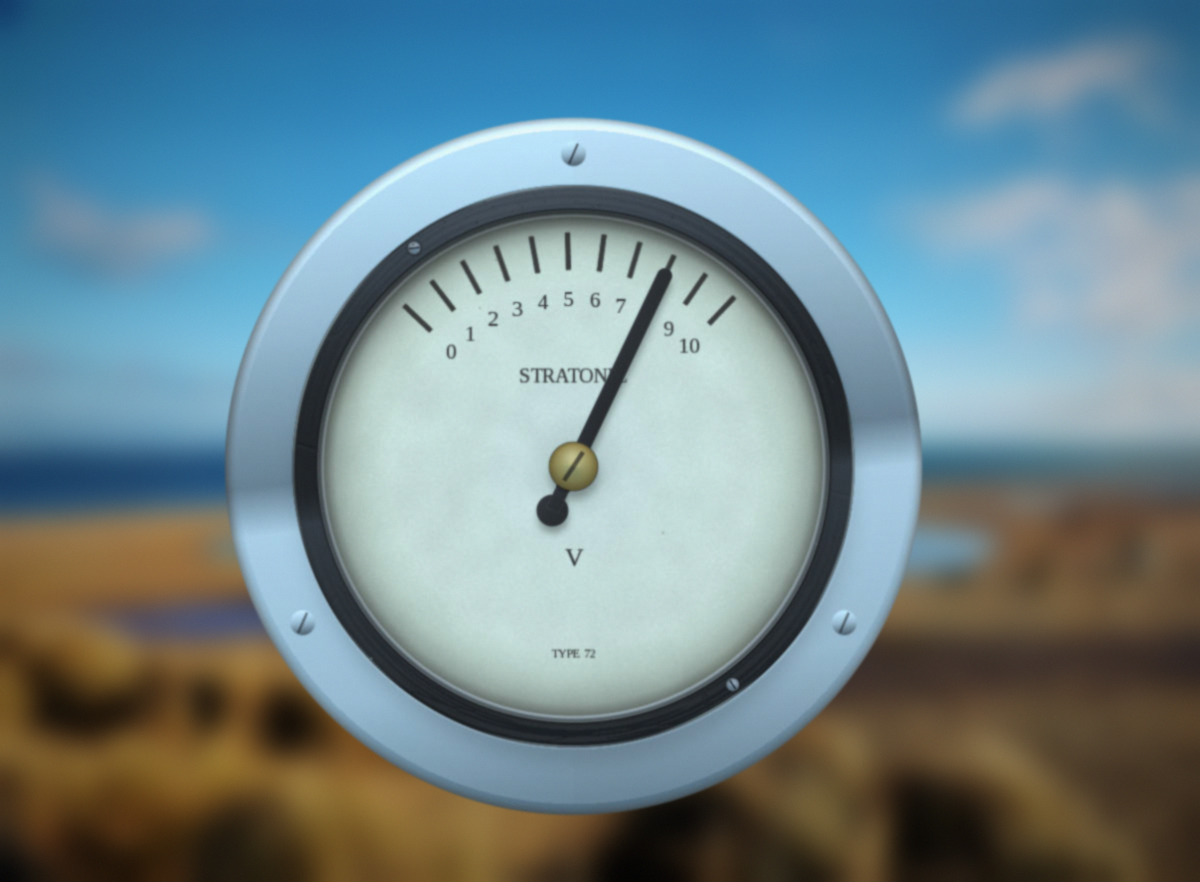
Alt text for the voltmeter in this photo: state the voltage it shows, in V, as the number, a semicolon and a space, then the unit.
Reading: 8; V
